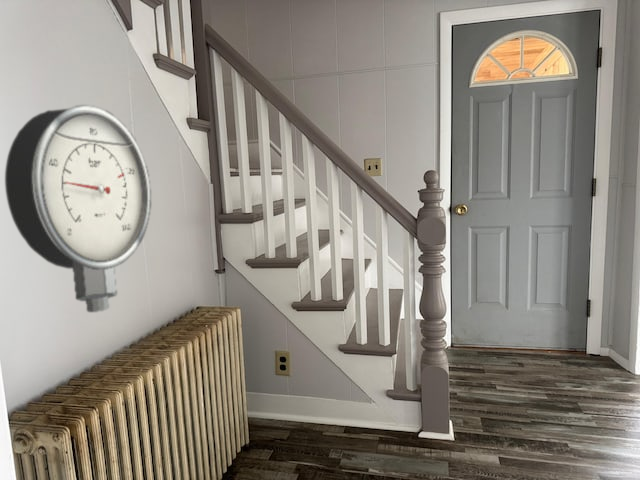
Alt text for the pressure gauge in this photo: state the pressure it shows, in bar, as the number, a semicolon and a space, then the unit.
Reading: 30; bar
